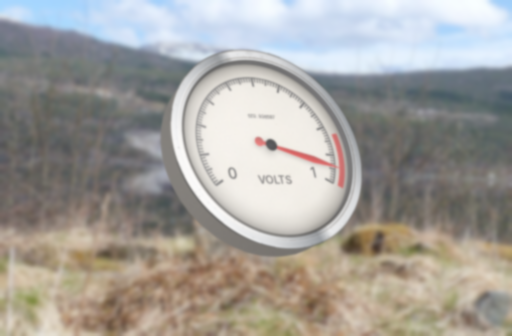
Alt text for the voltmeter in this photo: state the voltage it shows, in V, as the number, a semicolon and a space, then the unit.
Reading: 0.95; V
